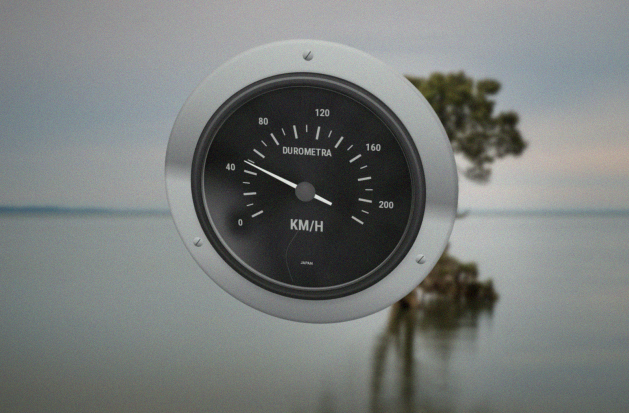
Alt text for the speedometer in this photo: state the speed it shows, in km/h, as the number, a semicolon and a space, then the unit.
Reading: 50; km/h
